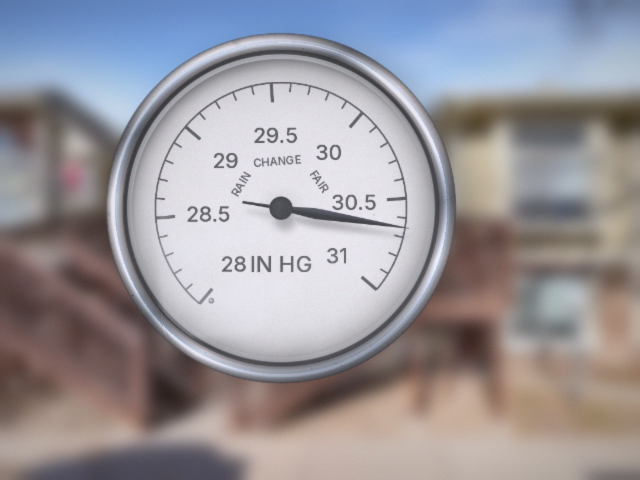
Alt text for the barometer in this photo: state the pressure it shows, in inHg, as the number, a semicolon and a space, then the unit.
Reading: 30.65; inHg
